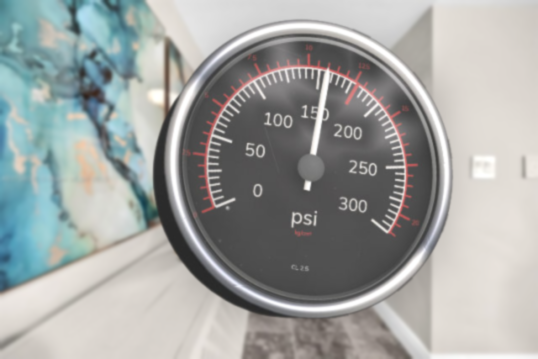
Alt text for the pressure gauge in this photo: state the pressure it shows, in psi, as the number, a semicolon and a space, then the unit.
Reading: 155; psi
